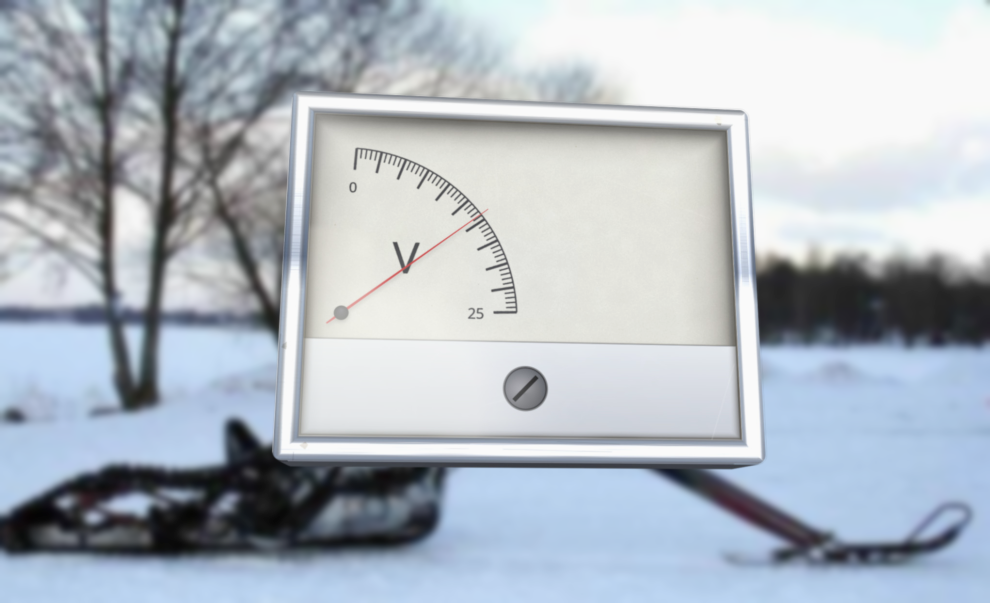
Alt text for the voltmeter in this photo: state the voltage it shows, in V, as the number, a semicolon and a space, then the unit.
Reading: 14.5; V
